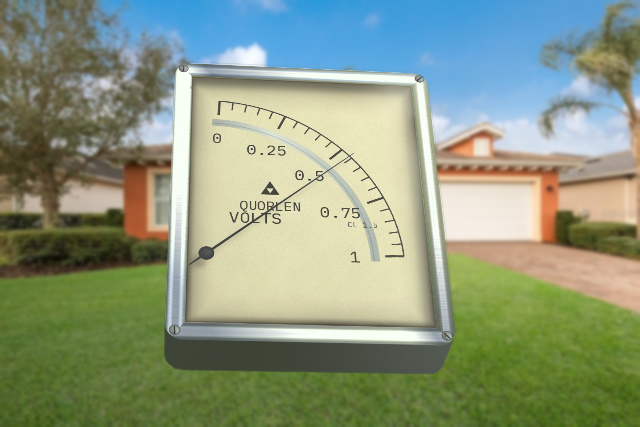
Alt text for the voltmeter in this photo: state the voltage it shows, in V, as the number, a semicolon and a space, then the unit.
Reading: 0.55; V
